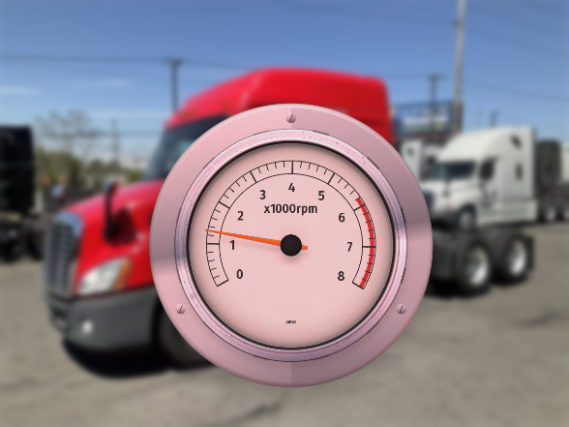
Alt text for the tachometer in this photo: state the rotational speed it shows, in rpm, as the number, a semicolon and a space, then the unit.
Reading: 1300; rpm
